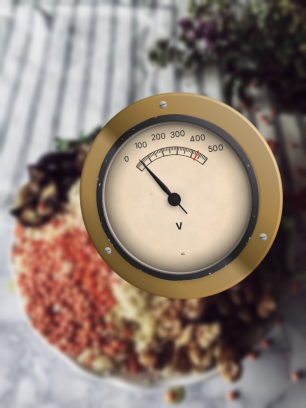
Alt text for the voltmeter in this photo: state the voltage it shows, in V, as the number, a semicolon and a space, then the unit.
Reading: 50; V
